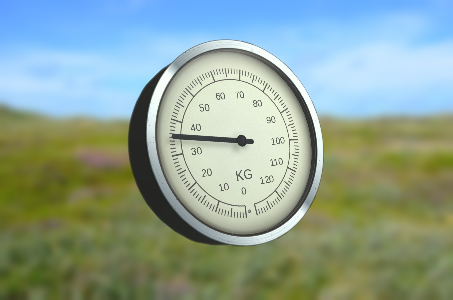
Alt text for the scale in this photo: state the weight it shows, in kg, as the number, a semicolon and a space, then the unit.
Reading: 35; kg
